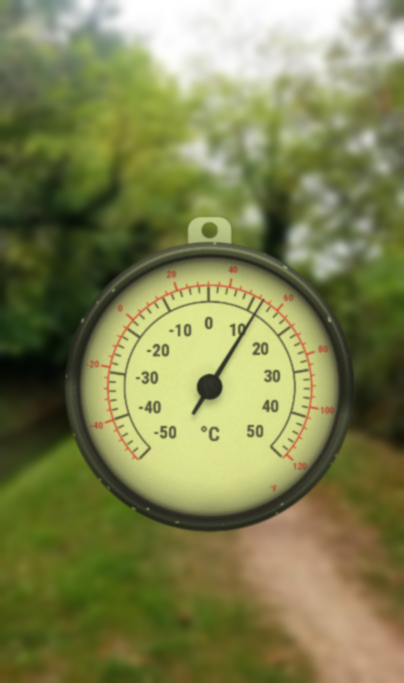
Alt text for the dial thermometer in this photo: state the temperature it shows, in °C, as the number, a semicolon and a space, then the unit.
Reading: 12; °C
